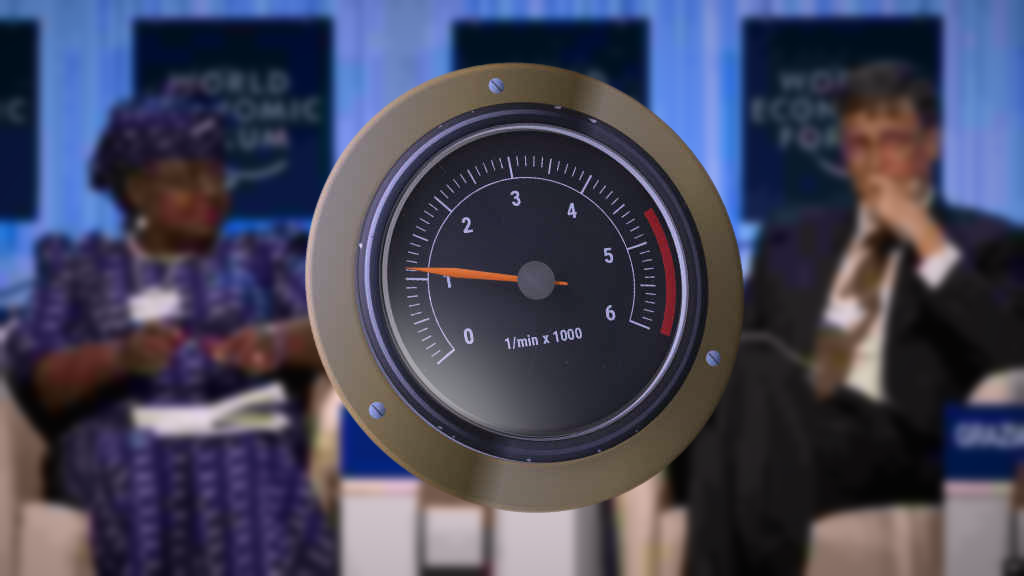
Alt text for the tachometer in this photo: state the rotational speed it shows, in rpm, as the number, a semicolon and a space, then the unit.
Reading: 1100; rpm
